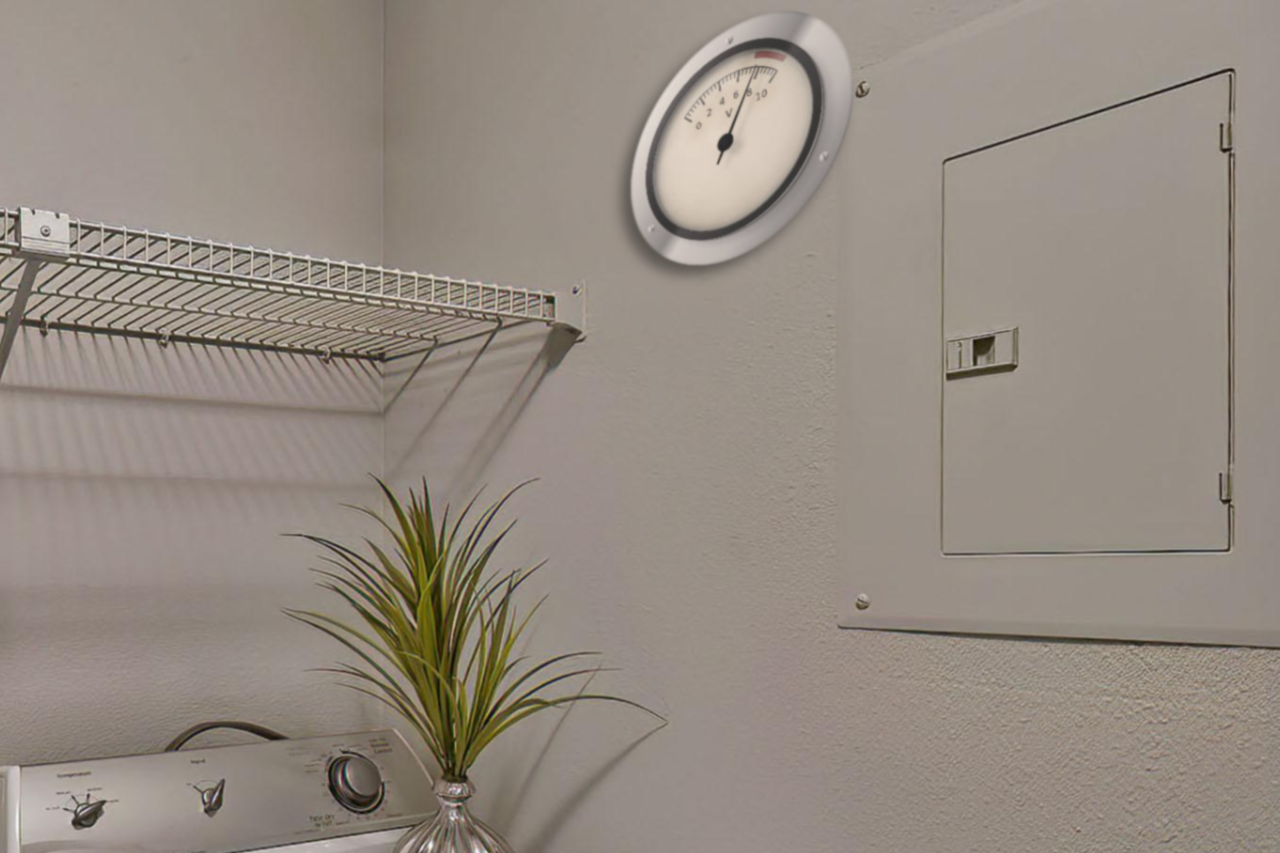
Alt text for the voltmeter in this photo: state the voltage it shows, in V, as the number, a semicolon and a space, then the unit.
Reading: 8; V
